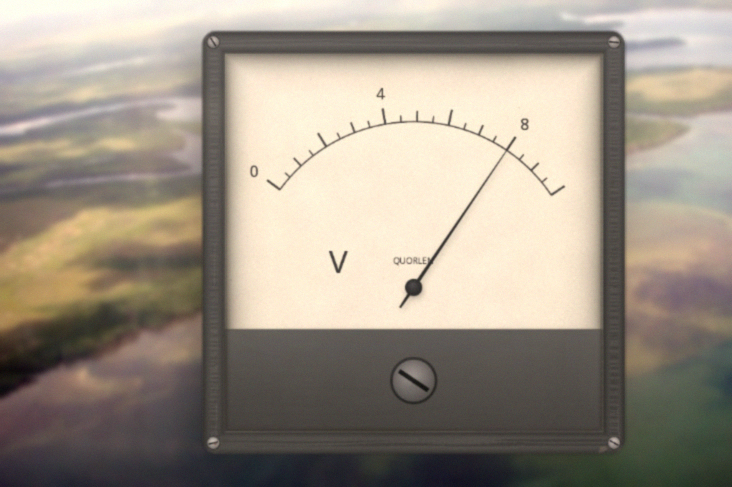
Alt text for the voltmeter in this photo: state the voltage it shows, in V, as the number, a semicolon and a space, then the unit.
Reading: 8; V
